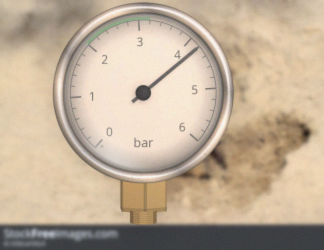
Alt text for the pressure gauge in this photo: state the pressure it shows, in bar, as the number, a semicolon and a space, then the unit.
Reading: 4.2; bar
